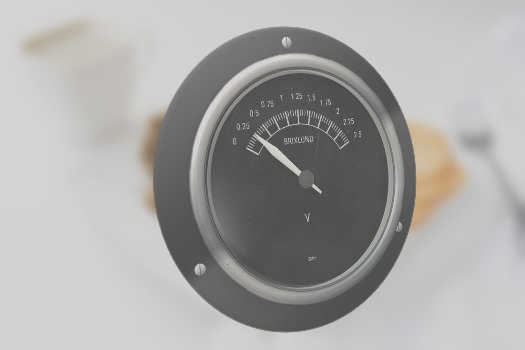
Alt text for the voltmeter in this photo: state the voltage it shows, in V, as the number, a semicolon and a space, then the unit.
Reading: 0.25; V
